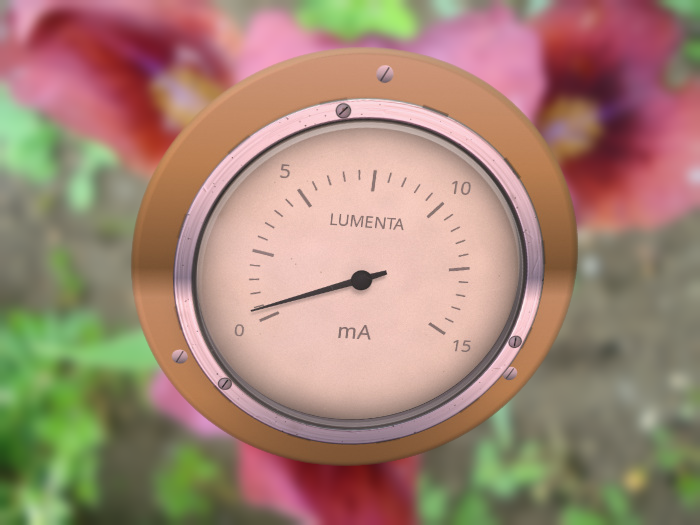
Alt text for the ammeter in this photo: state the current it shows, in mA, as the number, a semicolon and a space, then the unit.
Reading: 0.5; mA
